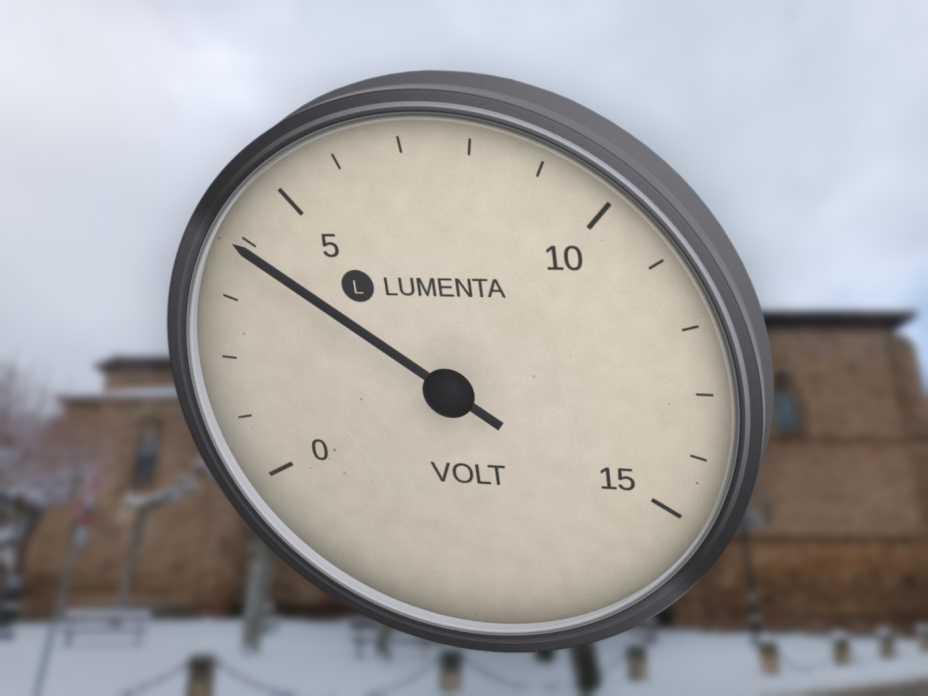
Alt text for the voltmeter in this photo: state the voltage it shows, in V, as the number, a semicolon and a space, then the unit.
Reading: 4; V
